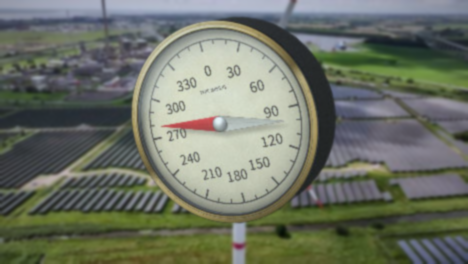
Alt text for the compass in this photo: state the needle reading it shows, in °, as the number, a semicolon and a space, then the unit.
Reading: 280; °
